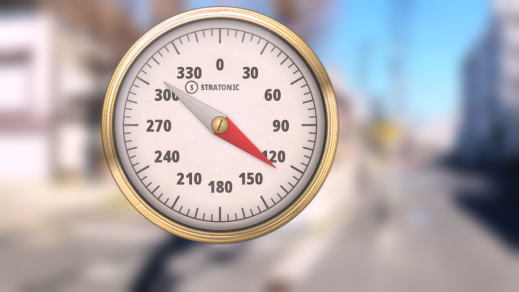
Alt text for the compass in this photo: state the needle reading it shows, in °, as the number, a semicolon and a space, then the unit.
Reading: 127.5; °
